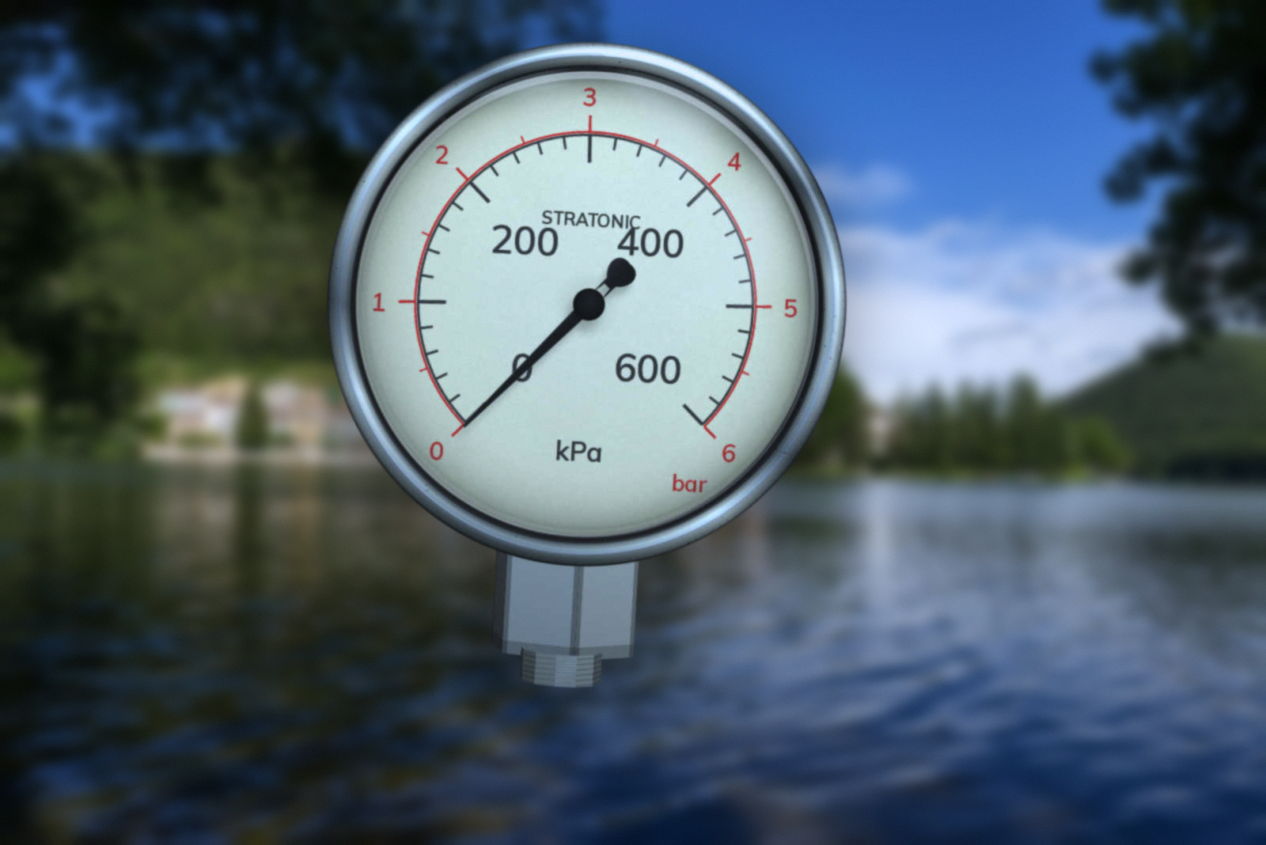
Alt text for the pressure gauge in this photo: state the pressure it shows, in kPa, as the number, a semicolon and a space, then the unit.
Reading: 0; kPa
